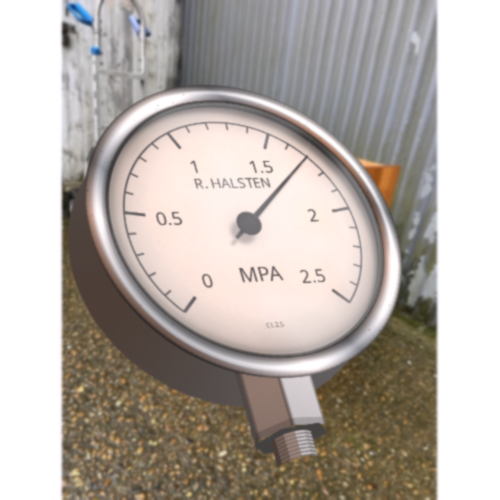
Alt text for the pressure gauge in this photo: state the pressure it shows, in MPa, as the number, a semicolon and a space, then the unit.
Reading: 1.7; MPa
